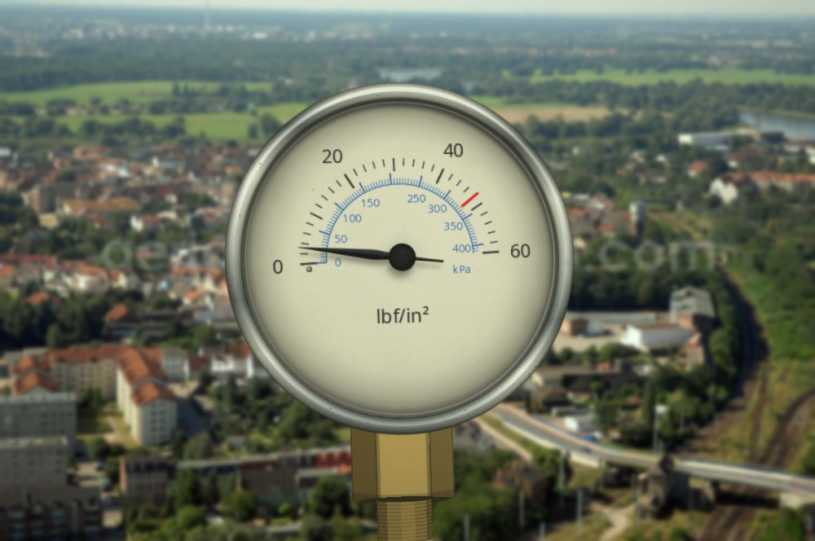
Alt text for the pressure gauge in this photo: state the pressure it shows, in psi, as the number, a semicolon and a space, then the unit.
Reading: 3; psi
